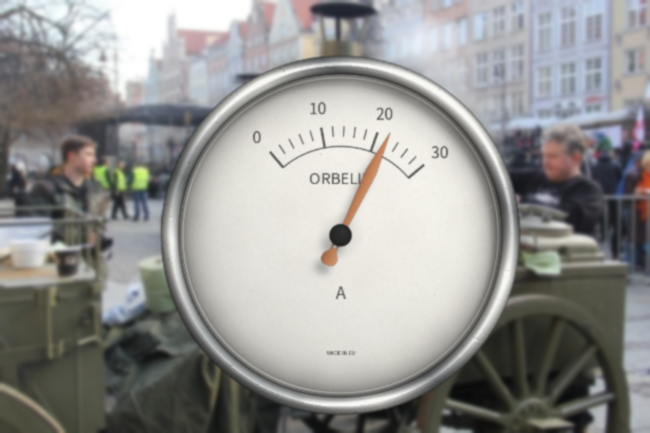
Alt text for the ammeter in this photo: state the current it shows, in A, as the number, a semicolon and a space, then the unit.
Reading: 22; A
